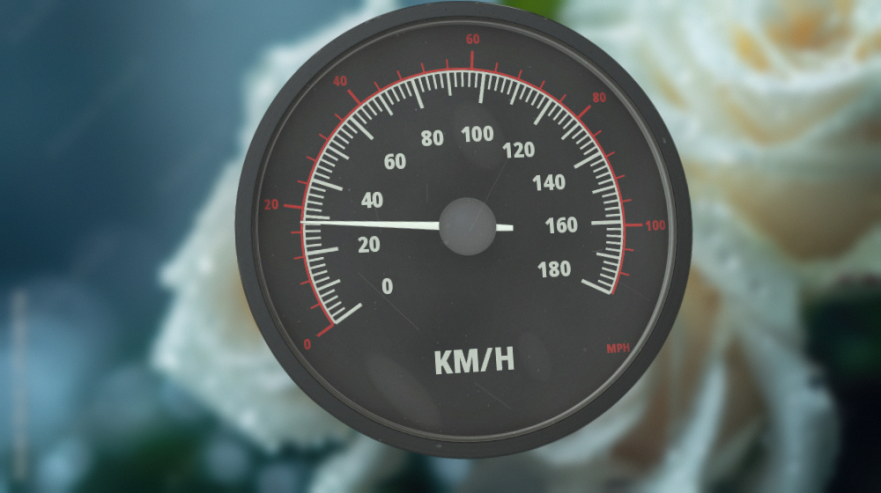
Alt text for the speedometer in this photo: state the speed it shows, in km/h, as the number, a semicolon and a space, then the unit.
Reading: 28; km/h
